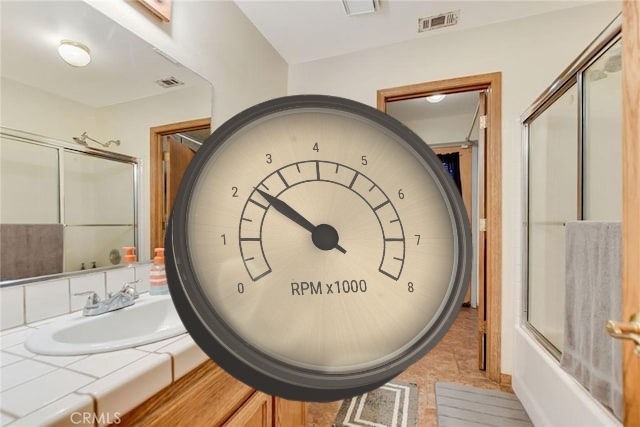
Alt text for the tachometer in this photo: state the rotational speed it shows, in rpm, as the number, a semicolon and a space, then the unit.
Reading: 2250; rpm
